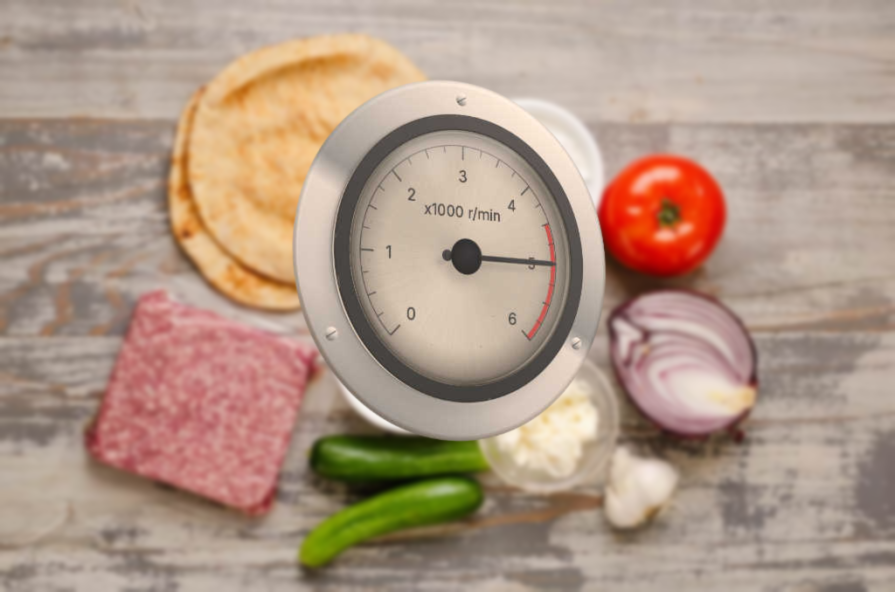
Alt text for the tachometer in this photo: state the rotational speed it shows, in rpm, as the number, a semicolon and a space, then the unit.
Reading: 5000; rpm
